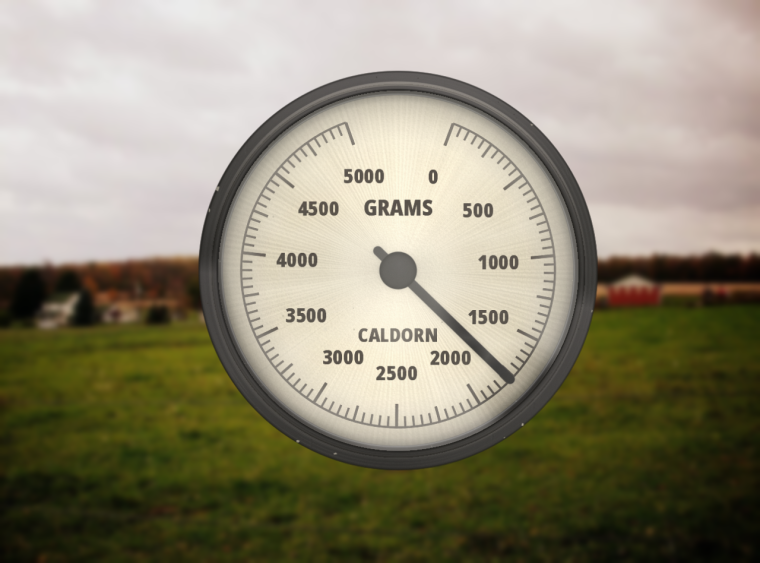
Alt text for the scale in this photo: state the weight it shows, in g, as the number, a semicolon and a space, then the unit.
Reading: 1775; g
